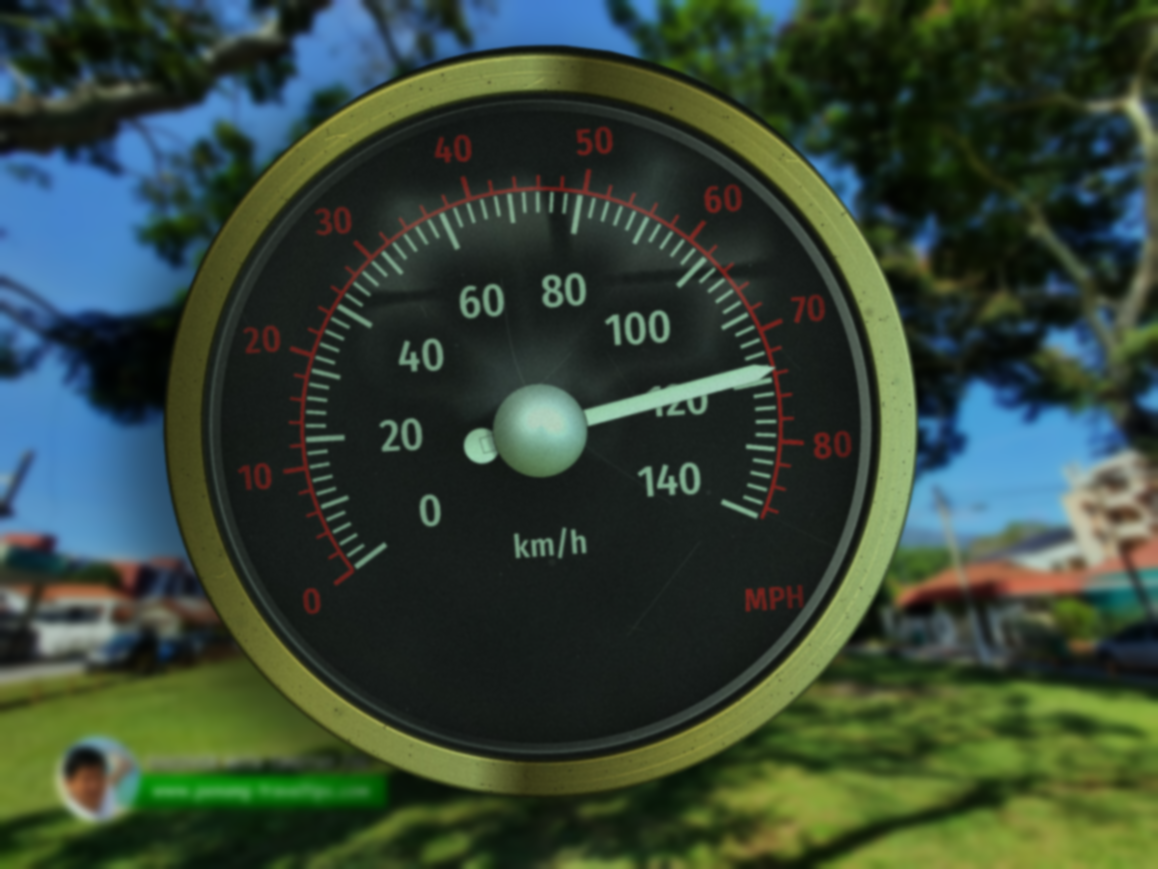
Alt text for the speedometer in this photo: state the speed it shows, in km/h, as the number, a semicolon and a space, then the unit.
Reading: 118; km/h
